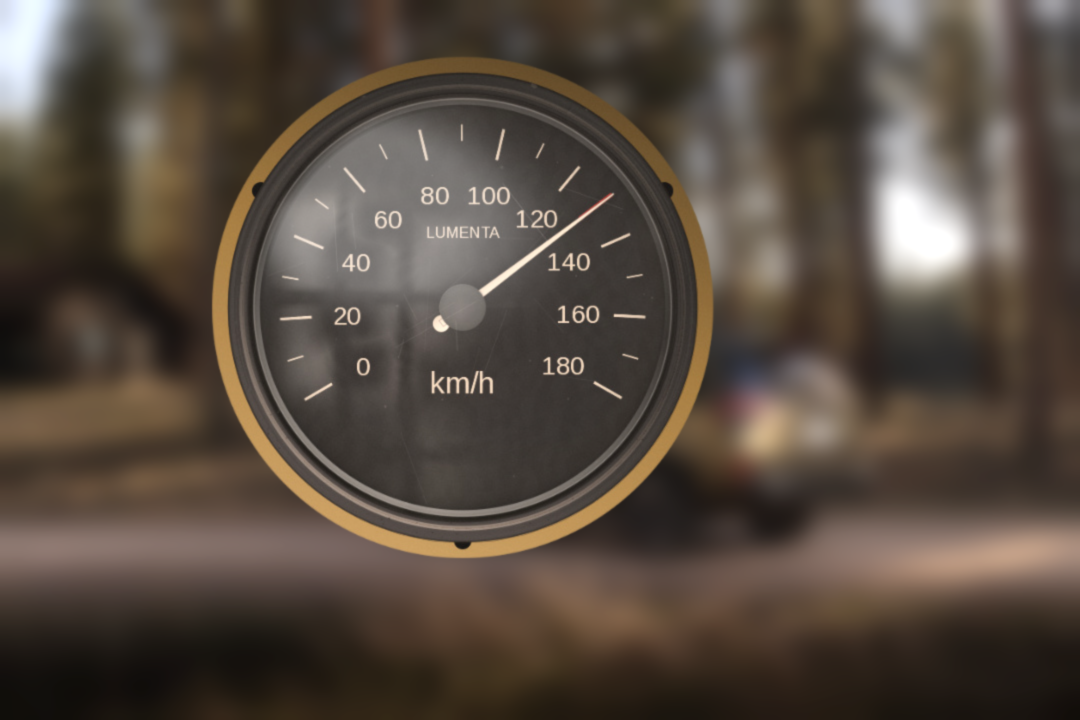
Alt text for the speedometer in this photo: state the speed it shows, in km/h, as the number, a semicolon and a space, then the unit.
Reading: 130; km/h
